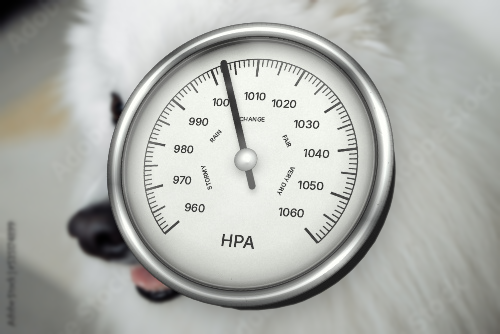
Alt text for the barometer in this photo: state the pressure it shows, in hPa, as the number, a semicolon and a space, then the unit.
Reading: 1003; hPa
